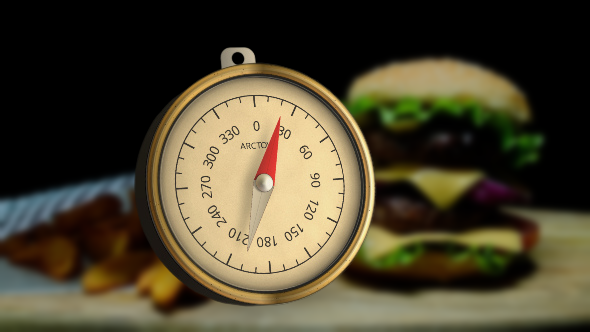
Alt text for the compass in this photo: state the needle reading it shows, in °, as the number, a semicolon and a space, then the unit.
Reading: 20; °
